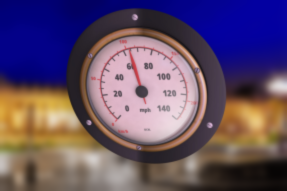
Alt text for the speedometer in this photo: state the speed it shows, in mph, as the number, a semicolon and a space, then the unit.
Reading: 65; mph
